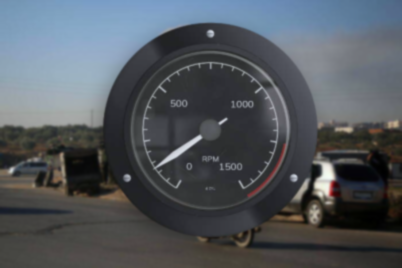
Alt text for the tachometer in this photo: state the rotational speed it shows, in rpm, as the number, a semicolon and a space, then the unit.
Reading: 125; rpm
